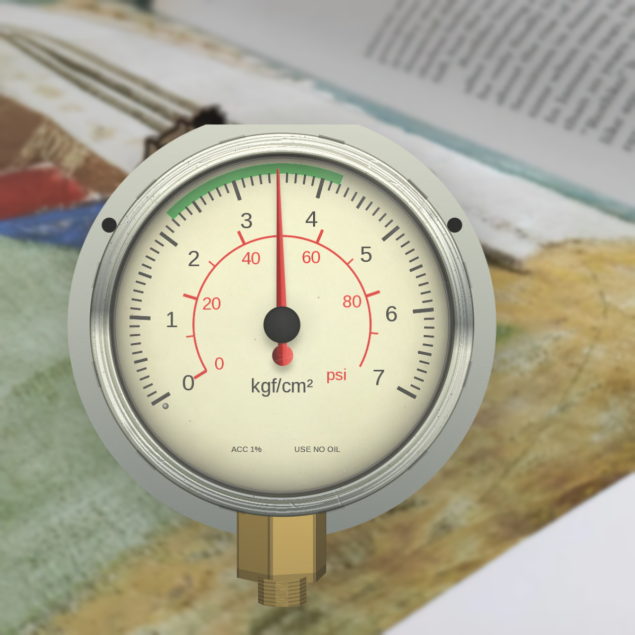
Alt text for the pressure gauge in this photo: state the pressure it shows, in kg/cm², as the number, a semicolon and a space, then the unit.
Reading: 3.5; kg/cm²
